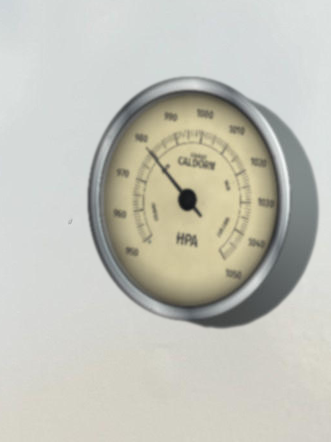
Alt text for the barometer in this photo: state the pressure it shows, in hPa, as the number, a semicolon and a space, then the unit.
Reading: 980; hPa
